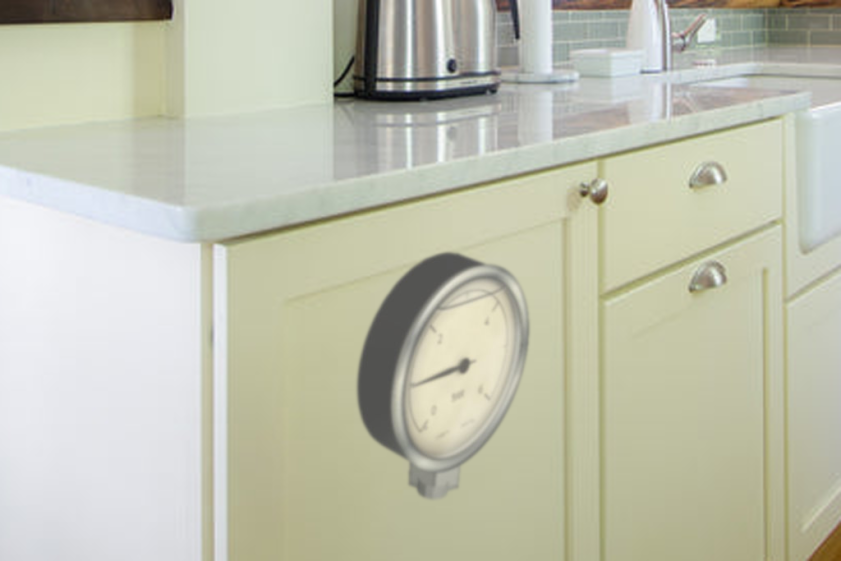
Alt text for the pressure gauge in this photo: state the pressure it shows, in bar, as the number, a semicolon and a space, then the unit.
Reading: 1; bar
